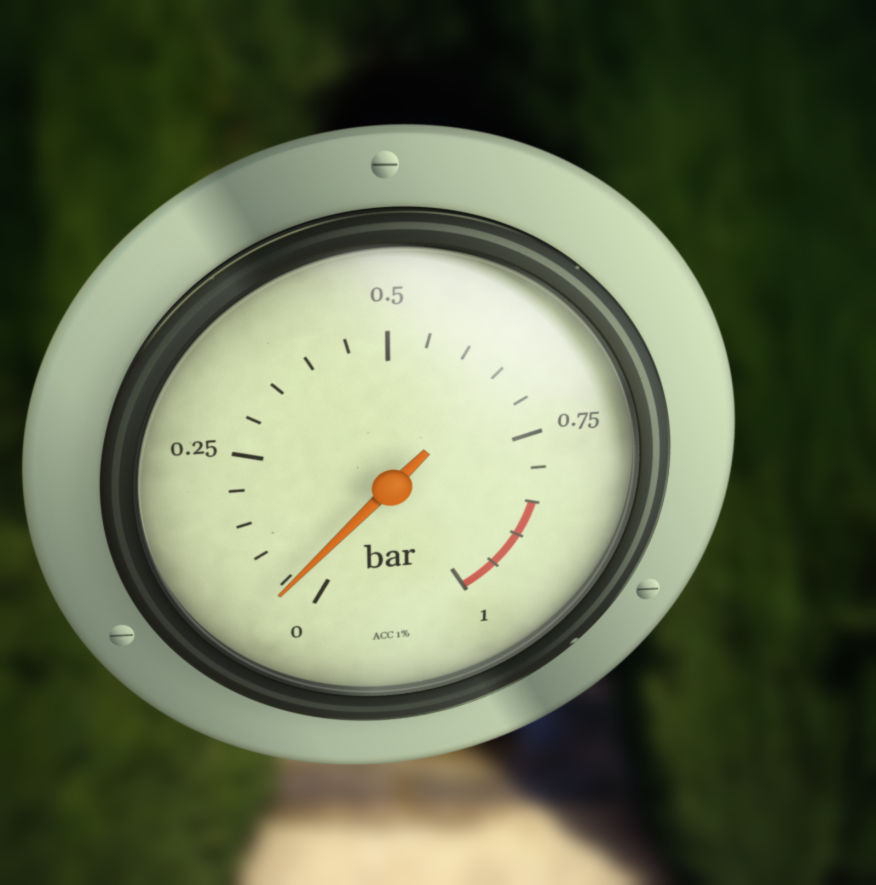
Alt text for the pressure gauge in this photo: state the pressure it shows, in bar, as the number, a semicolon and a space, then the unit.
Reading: 0.05; bar
